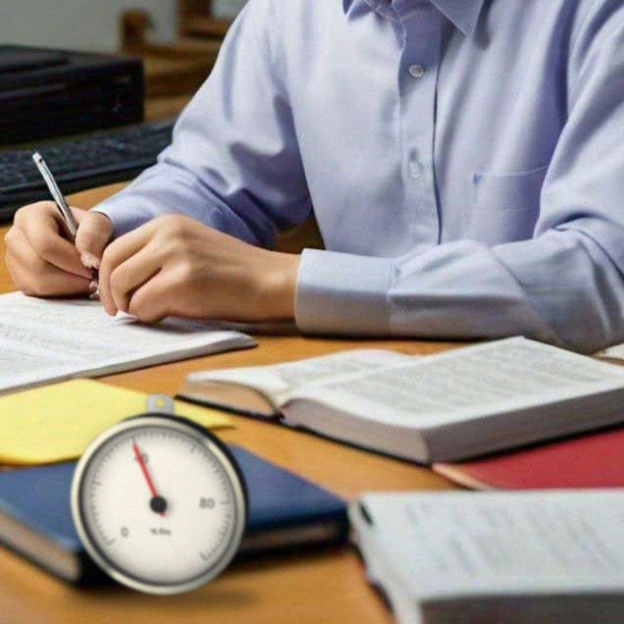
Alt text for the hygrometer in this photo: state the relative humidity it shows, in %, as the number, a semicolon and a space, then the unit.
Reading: 40; %
